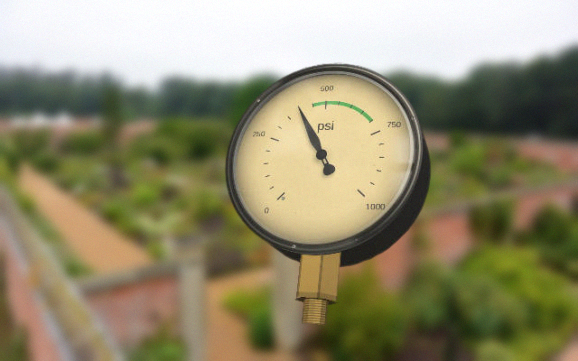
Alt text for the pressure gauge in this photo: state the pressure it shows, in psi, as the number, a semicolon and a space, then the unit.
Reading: 400; psi
